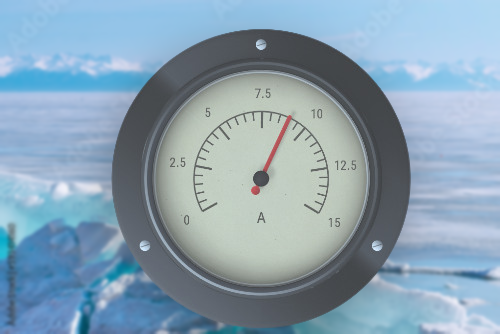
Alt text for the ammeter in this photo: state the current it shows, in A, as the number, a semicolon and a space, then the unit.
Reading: 9; A
